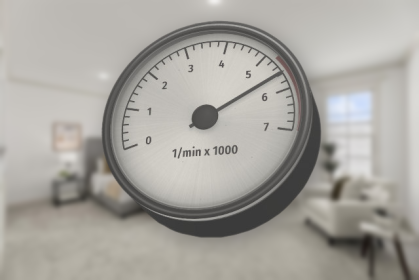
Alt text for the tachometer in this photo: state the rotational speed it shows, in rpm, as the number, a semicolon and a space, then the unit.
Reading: 5600; rpm
